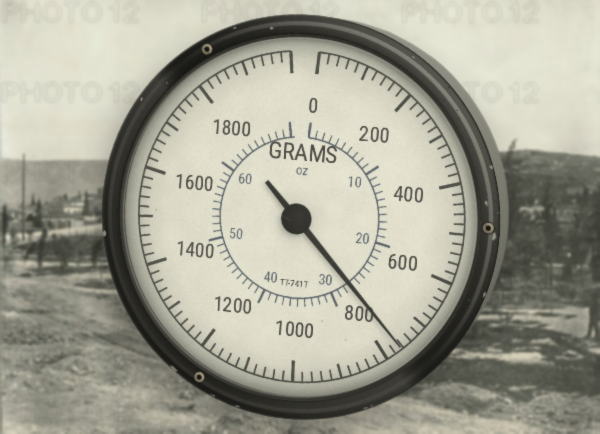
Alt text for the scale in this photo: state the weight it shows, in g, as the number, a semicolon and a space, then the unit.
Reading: 760; g
